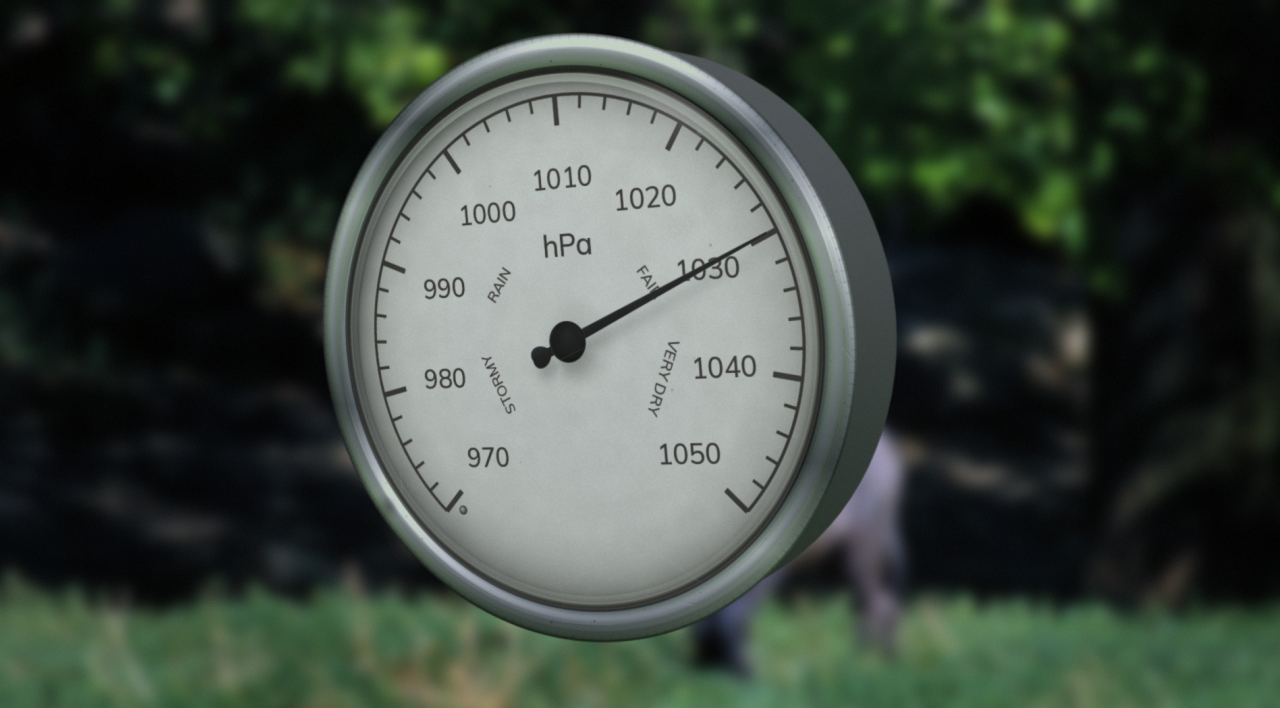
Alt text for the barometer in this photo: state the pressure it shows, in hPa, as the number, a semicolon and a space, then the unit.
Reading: 1030; hPa
